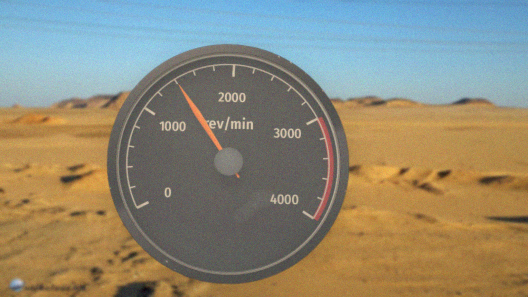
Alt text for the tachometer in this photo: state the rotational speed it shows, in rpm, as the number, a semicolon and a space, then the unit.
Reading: 1400; rpm
